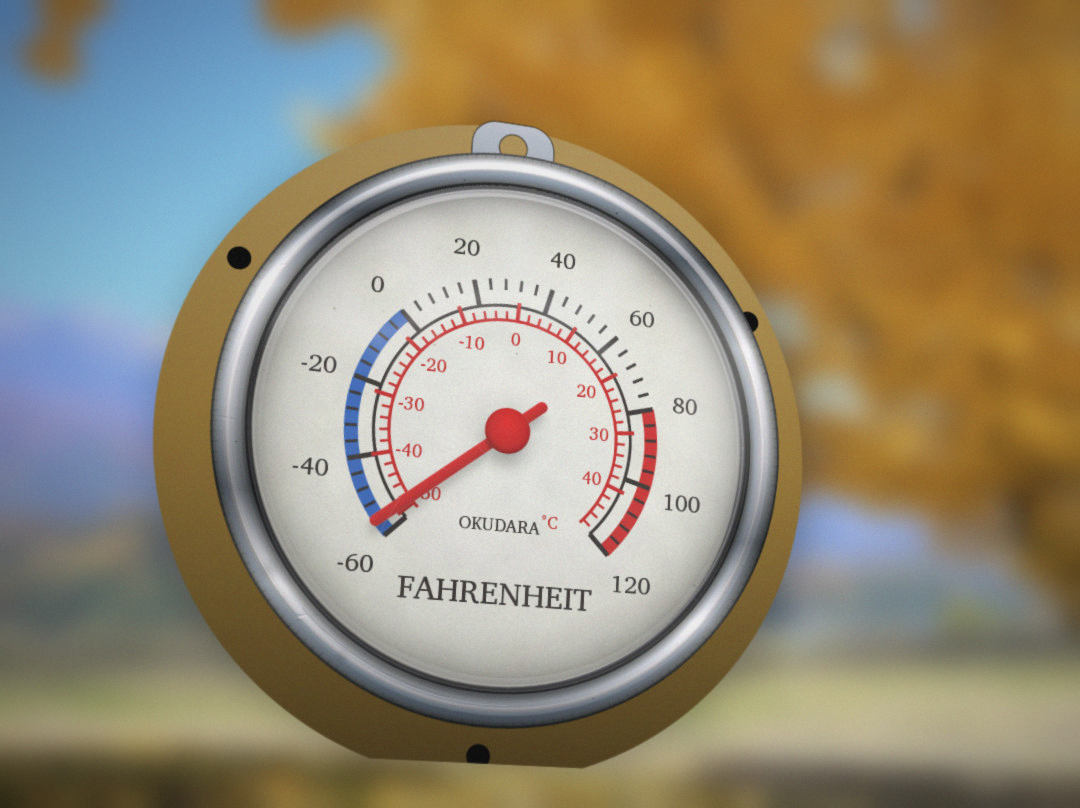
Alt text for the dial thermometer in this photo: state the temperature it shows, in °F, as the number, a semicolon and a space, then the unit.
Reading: -56; °F
